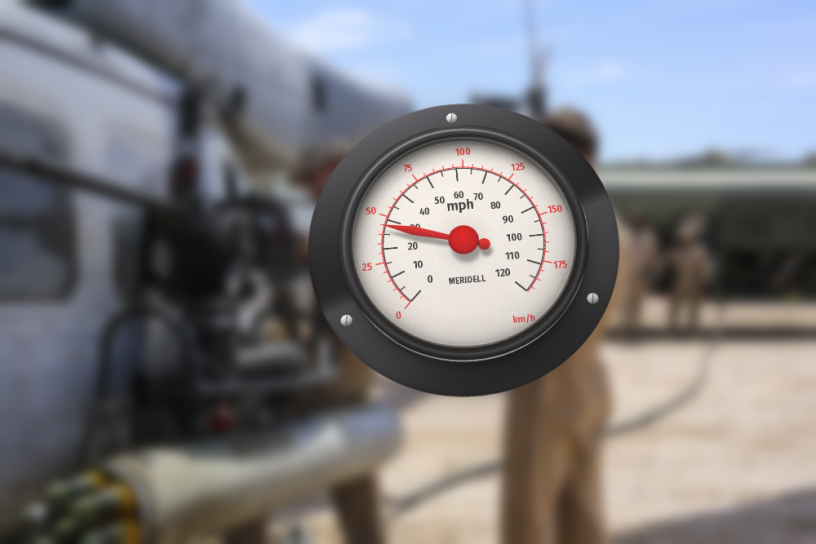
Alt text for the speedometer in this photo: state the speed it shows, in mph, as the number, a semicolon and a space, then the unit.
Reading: 27.5; mph
